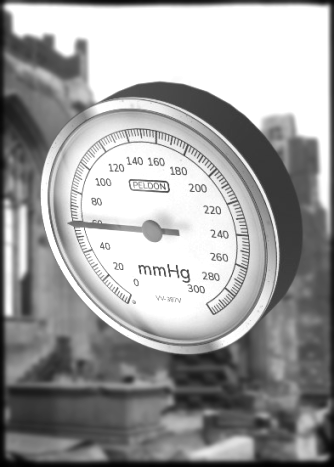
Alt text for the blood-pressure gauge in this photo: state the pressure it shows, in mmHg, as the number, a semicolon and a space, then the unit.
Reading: 60; mmHg
